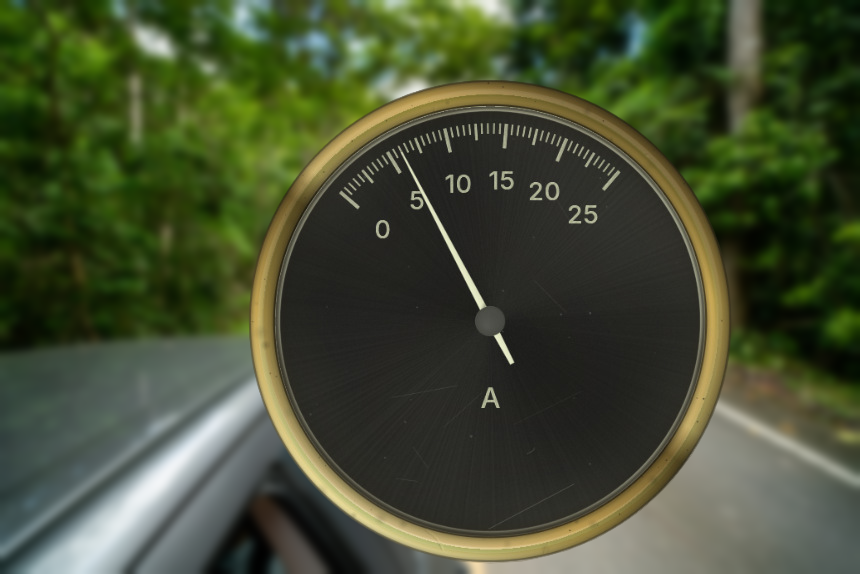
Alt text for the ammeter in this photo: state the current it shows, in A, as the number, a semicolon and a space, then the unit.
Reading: 6; A
